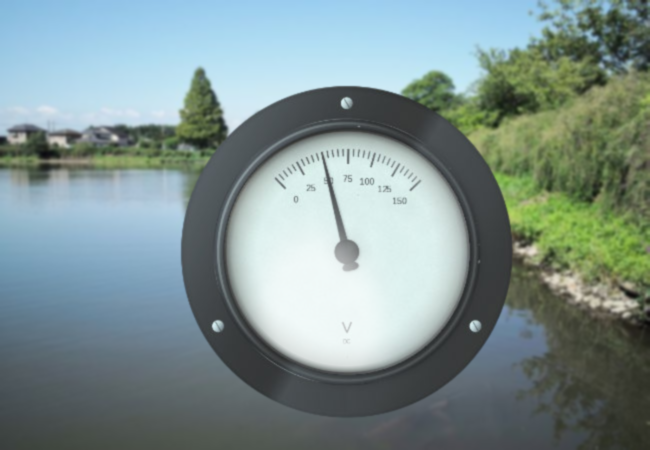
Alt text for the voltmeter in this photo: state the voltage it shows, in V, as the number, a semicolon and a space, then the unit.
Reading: 50; V
